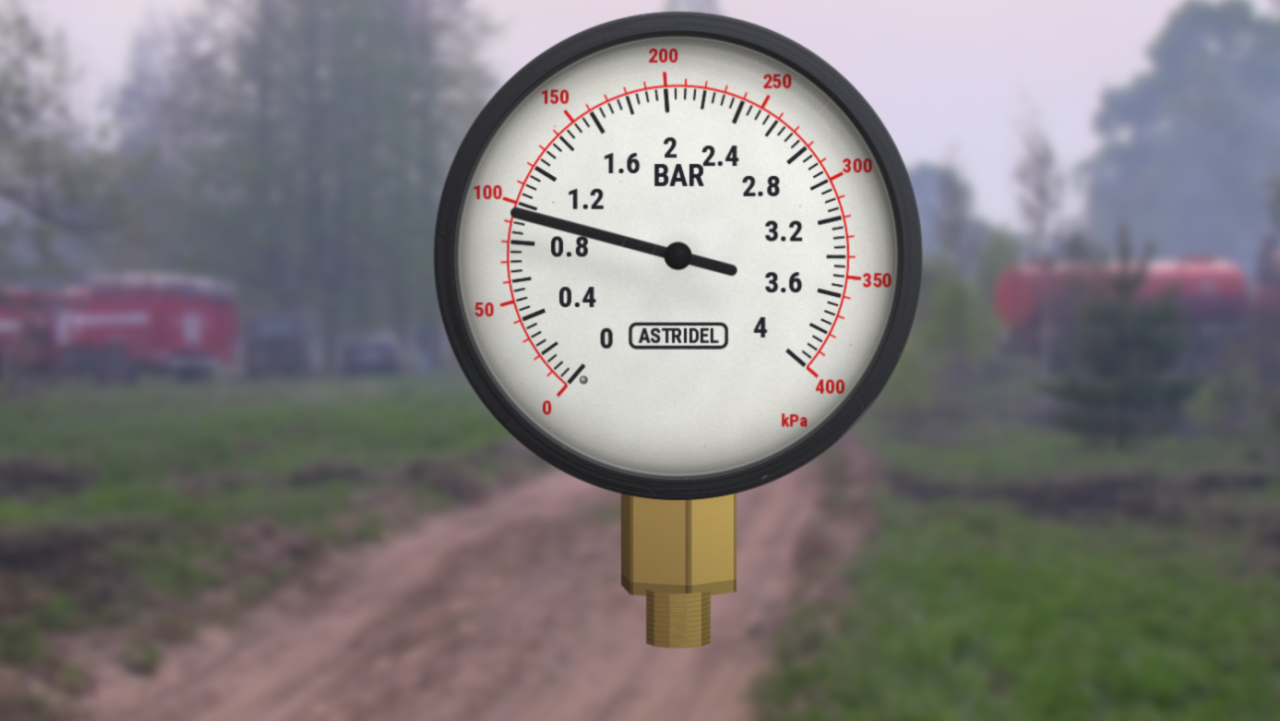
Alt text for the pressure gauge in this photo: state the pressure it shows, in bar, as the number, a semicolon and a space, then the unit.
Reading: 0.95; bar
